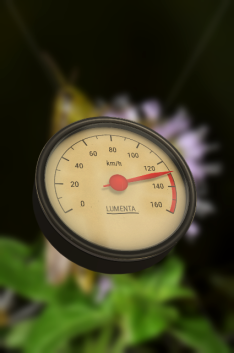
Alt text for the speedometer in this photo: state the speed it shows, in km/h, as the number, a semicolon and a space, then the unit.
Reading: 130; km/h
